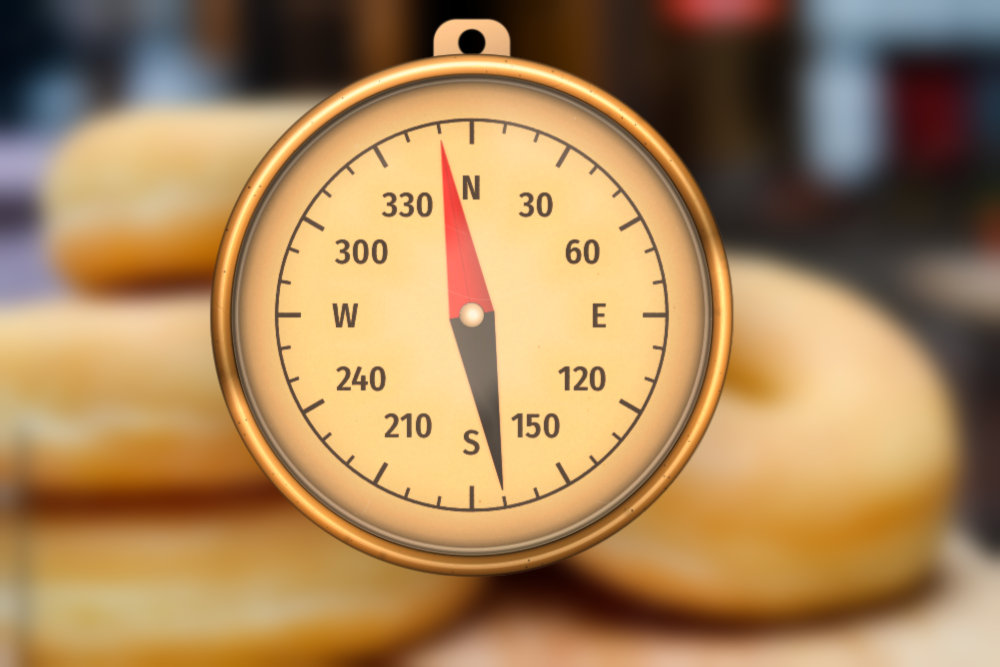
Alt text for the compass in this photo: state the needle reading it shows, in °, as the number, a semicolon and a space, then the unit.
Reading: 350; °
